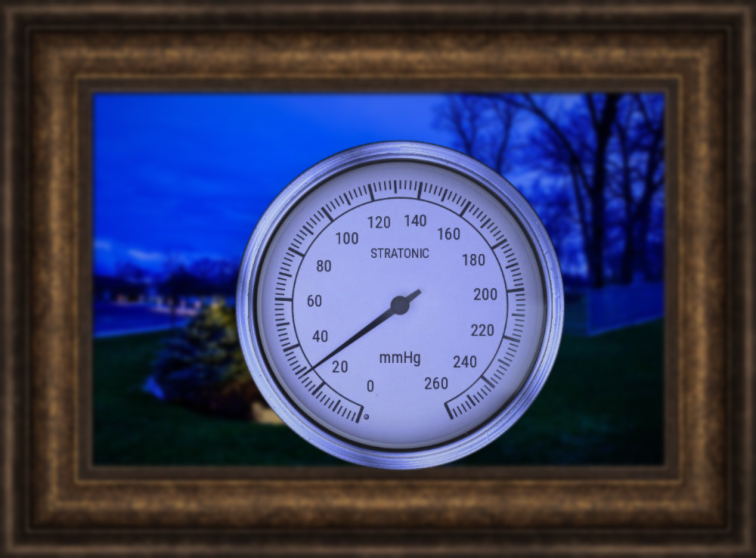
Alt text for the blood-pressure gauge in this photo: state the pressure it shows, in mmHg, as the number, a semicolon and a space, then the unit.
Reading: 28; mmHg
